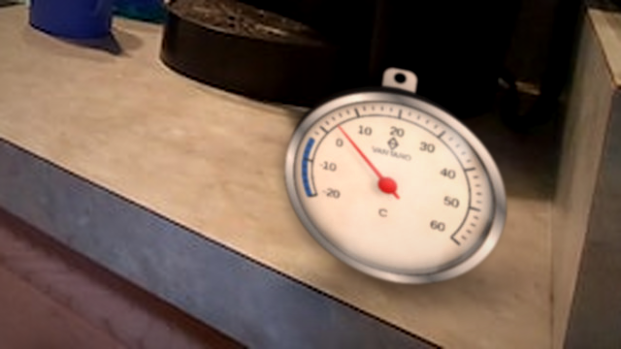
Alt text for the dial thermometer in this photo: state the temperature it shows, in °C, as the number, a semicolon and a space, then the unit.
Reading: 4; °C
